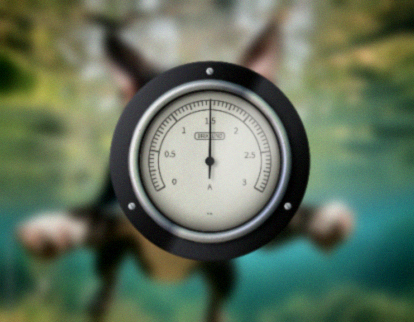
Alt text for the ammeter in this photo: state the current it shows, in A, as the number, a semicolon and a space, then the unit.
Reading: 1.5; A
